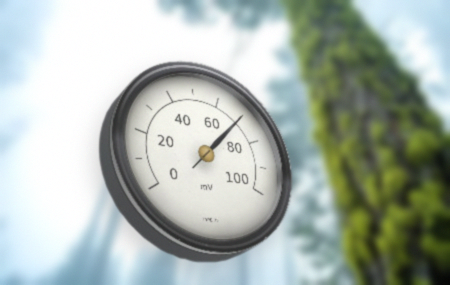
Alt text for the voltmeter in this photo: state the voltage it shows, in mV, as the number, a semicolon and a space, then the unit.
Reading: 70; mV
